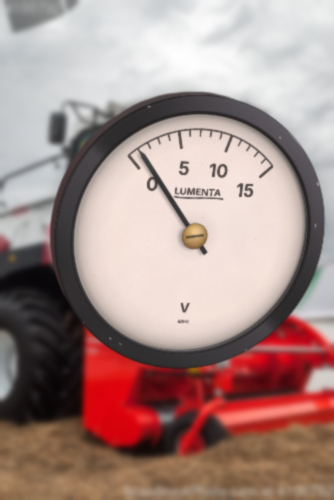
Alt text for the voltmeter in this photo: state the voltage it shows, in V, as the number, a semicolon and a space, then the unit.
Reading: 1; V
